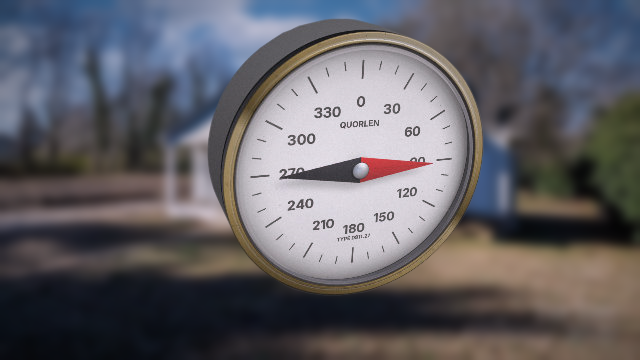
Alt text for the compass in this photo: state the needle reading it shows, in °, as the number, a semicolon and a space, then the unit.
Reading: 90; °
